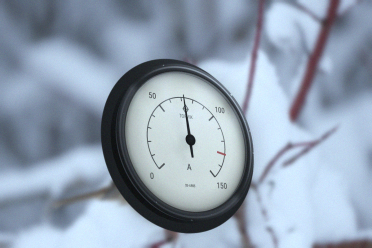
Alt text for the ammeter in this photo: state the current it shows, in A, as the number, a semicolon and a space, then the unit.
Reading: 70; A
